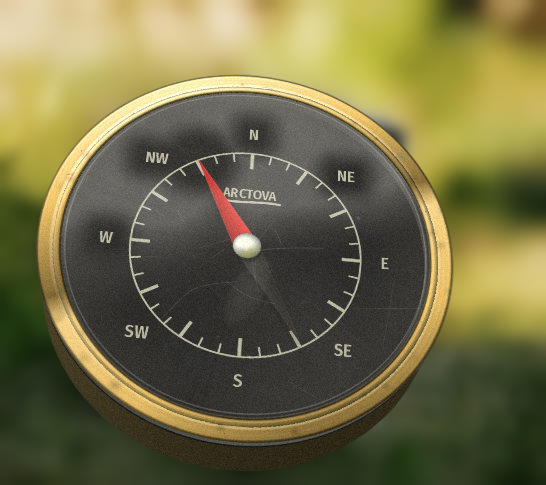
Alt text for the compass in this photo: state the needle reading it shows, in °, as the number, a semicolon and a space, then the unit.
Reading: 330; °
